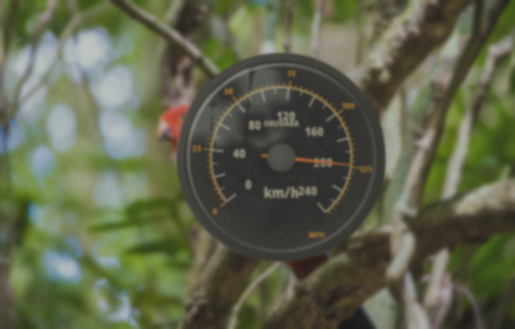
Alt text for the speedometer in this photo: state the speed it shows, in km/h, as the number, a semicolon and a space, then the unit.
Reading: 200; km/h
